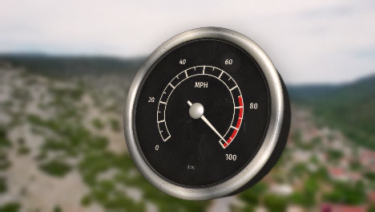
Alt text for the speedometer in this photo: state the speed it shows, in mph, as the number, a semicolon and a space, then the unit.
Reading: 97.5; mph
